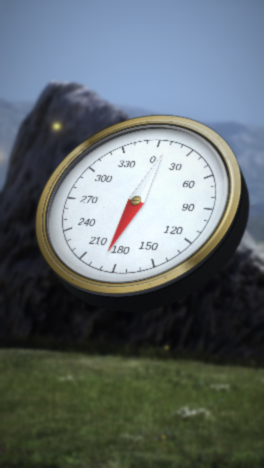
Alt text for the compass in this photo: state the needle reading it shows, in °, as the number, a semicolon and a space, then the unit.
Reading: 190; °
